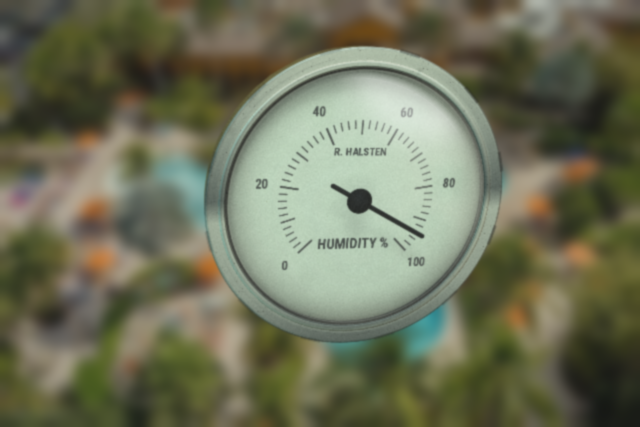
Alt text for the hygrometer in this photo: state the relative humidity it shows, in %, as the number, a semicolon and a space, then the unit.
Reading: 94; %
